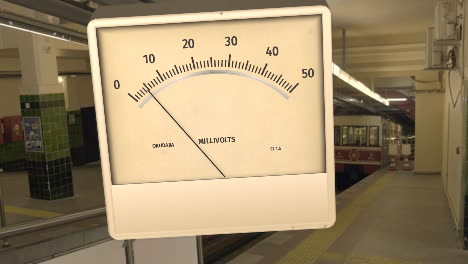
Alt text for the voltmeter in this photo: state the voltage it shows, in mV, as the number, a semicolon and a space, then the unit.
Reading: 5; mV
